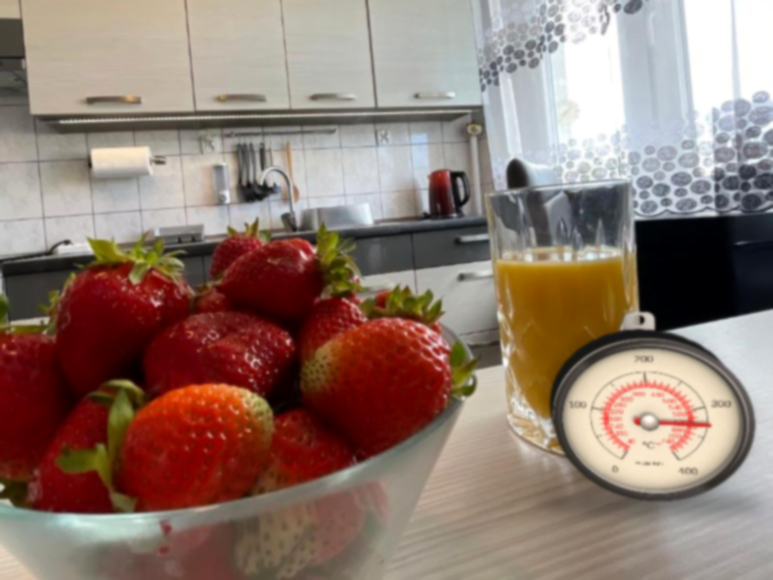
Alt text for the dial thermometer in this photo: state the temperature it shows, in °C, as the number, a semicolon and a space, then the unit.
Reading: 325; °C
